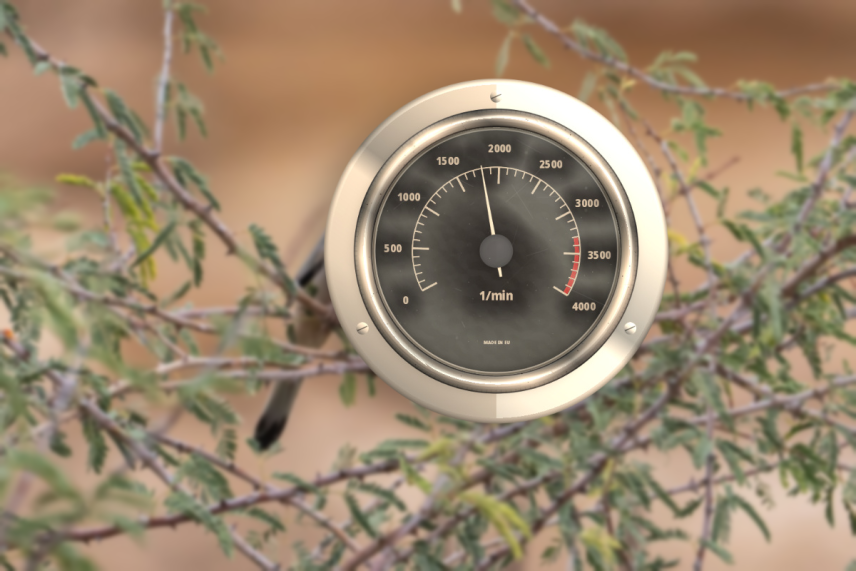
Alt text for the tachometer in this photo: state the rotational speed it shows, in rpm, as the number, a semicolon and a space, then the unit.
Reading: 1800; rpm
